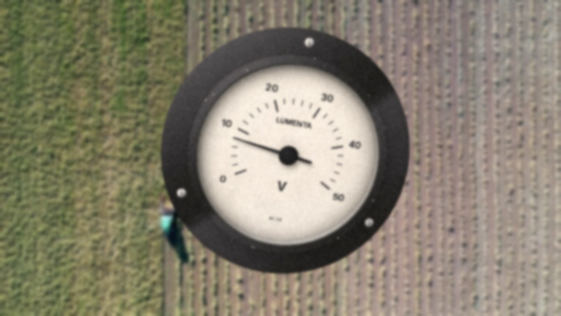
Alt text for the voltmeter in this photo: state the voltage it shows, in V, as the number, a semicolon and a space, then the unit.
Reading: 8; V
